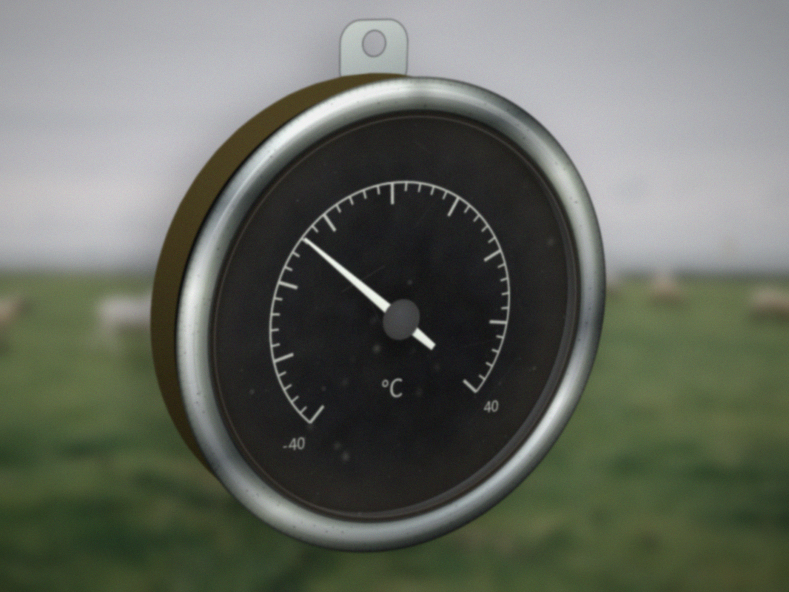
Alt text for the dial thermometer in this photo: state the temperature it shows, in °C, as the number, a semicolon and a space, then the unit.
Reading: -14; °C
